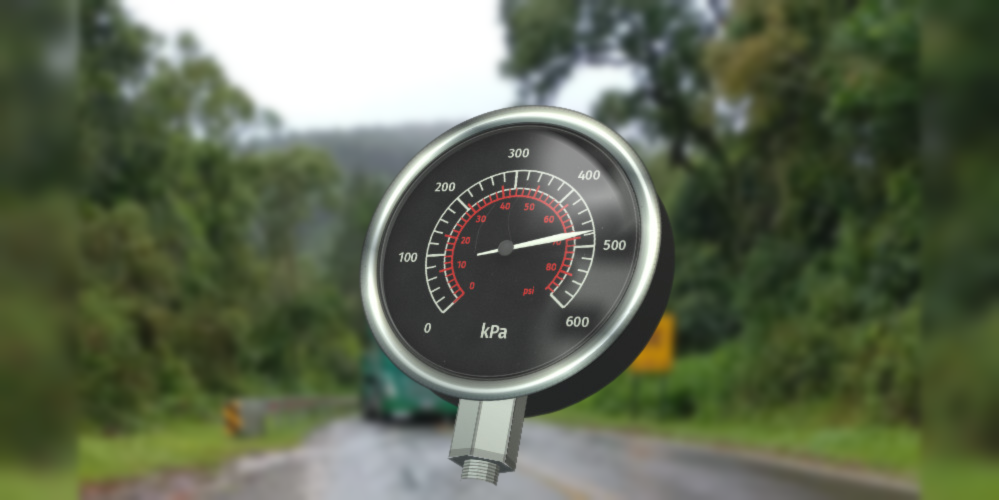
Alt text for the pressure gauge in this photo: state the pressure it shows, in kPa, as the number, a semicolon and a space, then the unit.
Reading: 480; kPa
